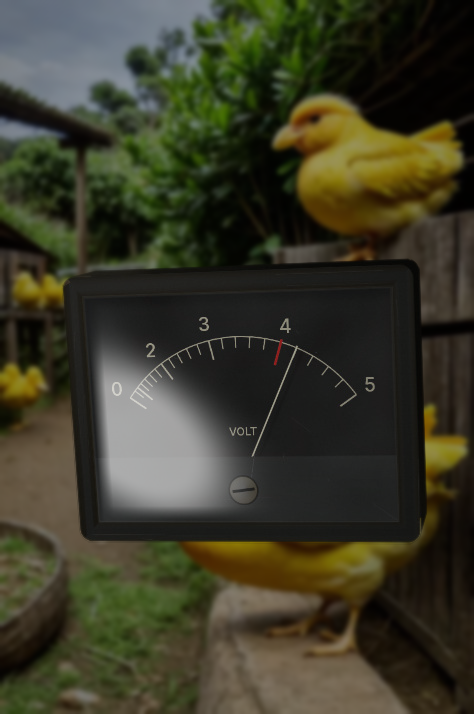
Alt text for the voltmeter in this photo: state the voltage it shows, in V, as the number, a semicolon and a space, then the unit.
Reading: 4.2; V
